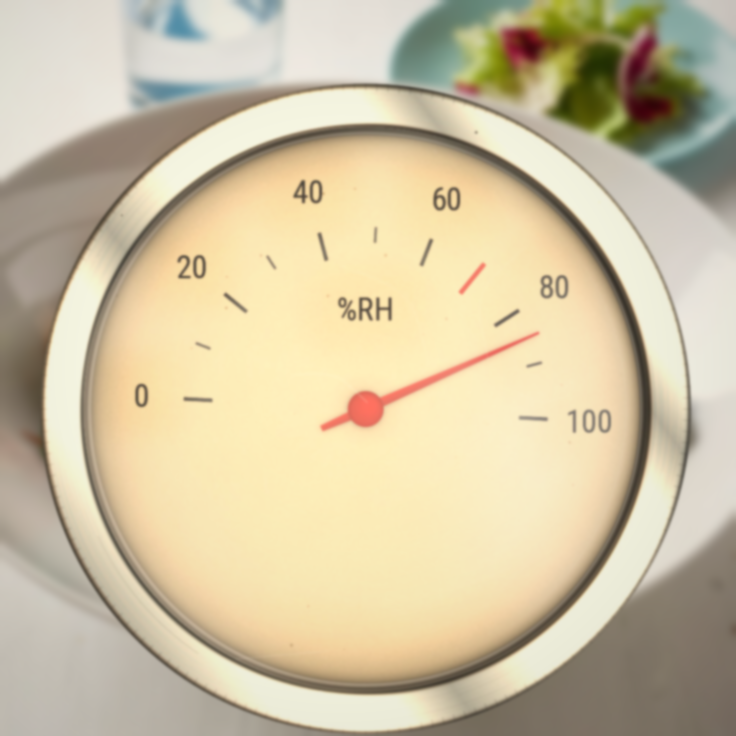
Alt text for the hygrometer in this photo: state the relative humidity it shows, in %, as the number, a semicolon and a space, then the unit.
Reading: 85; %
